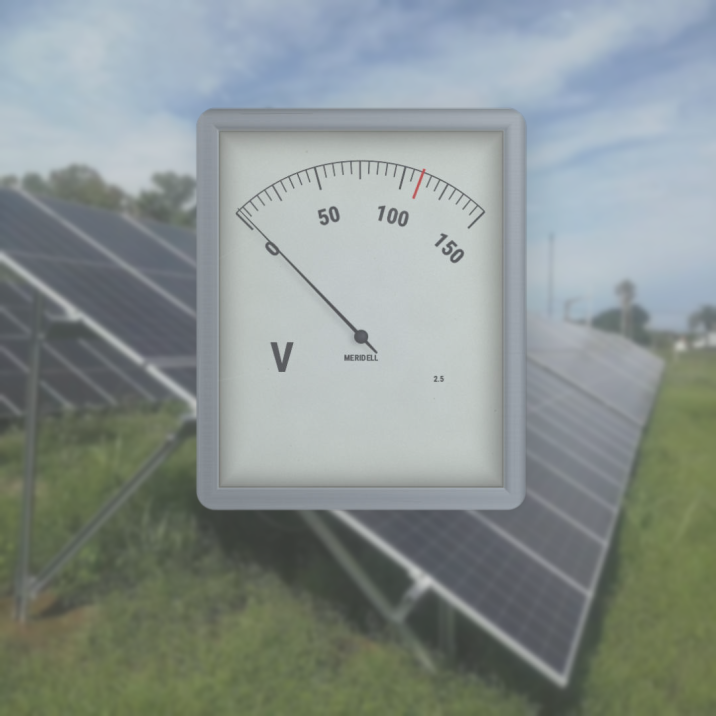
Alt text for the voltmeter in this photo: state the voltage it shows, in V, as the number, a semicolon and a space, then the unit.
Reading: 2.5; V
